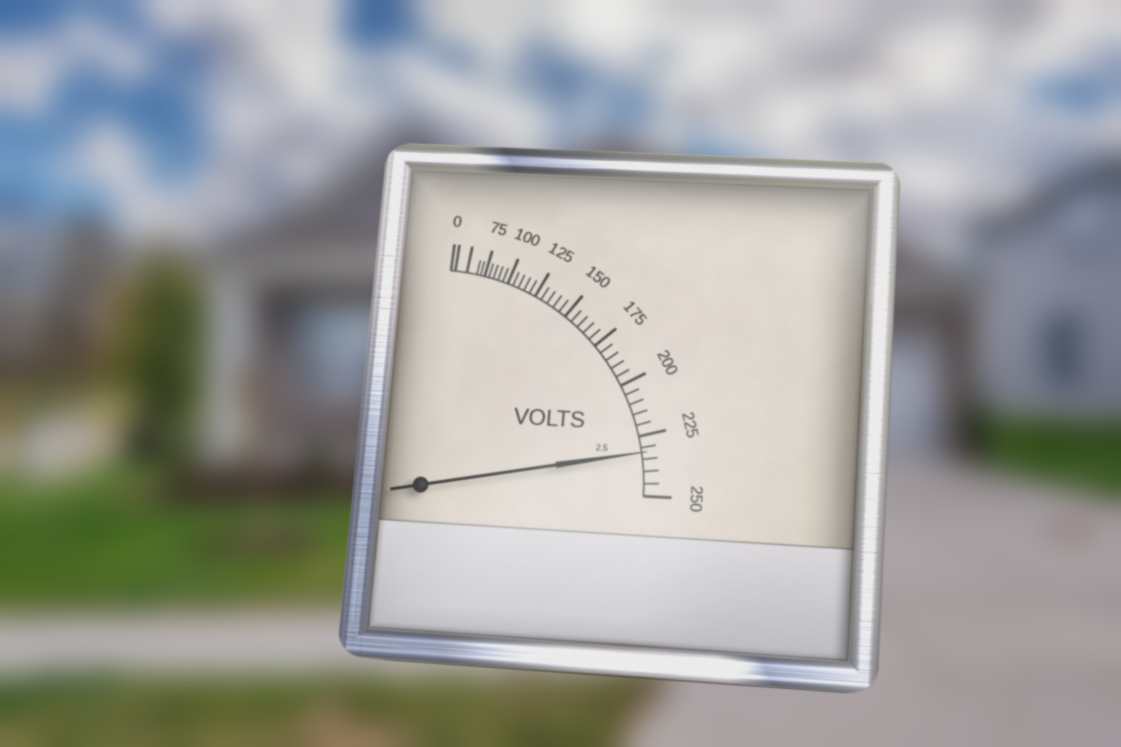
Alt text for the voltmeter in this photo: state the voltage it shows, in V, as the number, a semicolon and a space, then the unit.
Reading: 232.5; V
